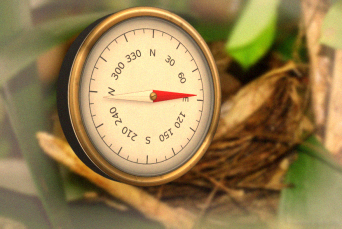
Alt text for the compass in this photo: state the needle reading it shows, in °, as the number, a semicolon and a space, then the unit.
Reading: 85; °
